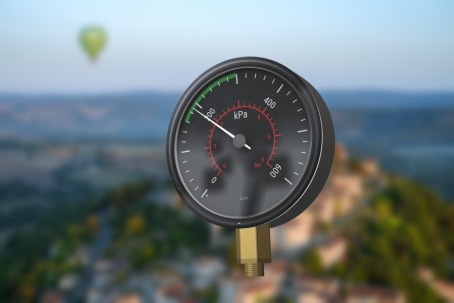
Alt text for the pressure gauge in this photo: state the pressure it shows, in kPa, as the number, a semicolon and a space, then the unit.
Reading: 190; kPa
